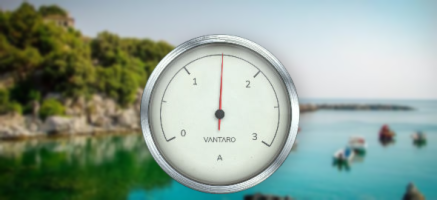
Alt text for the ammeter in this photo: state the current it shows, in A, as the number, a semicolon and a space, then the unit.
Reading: 1.5; A
